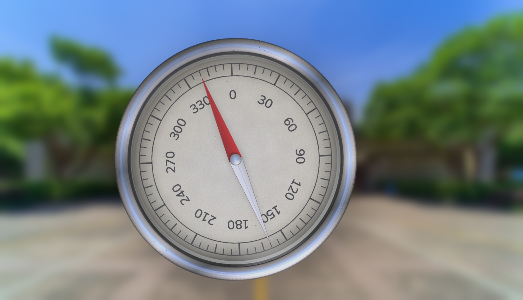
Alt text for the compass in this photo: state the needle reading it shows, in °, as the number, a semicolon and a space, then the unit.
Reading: 340; °
